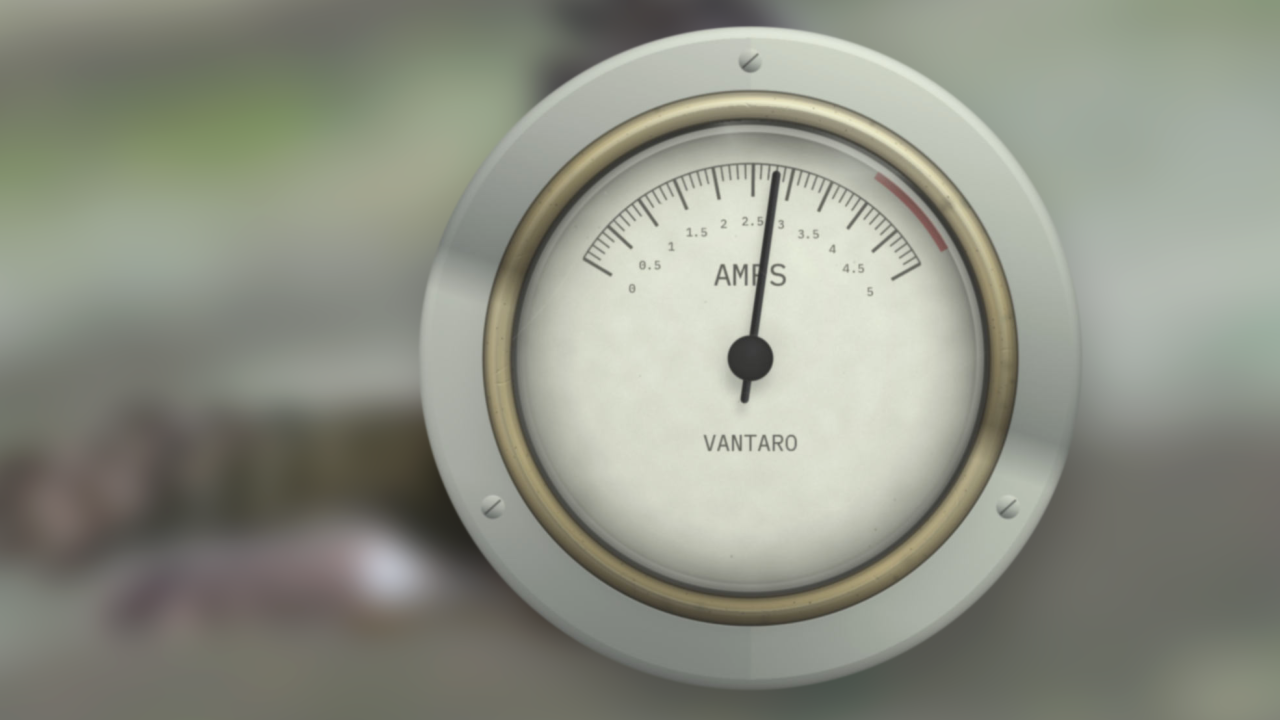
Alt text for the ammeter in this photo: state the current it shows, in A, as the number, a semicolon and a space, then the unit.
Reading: 2.8; A
